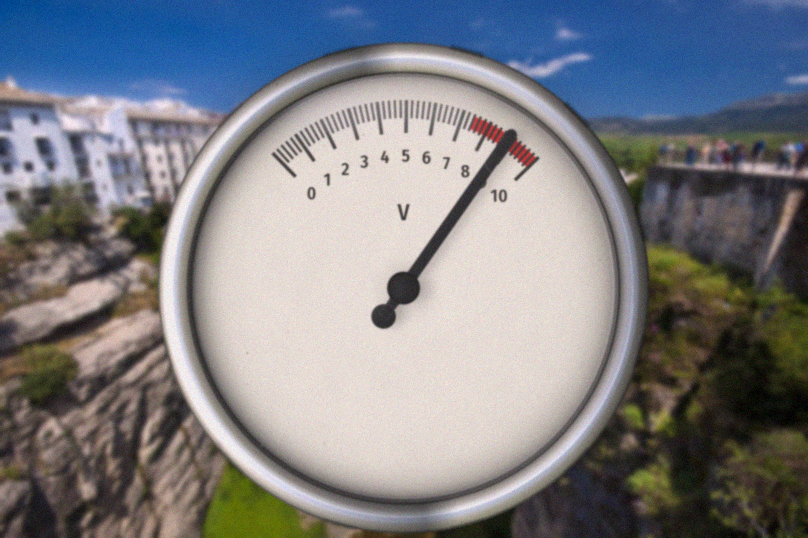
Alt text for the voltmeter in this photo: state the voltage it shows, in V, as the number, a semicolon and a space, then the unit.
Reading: 8.8; V
